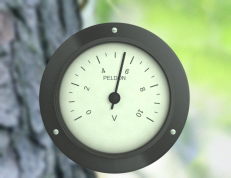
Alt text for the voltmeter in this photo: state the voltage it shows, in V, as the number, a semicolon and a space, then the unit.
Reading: 5.5; V
